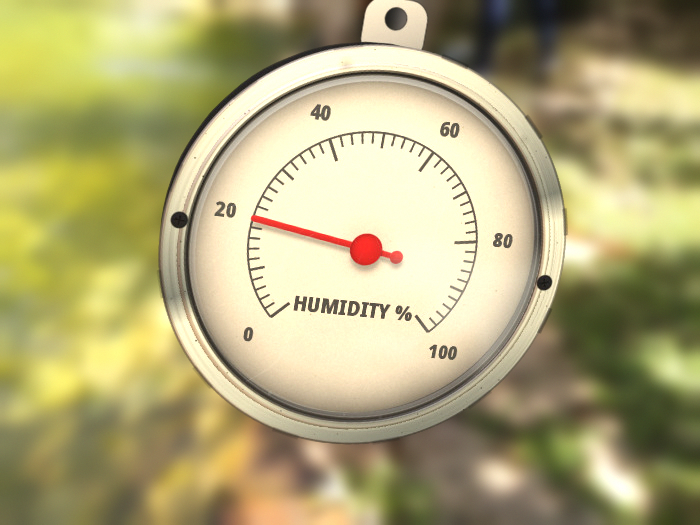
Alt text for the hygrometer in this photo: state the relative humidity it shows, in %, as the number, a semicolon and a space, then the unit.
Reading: 20; %
